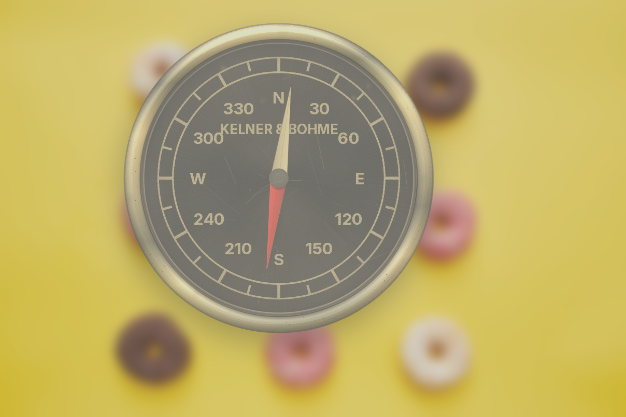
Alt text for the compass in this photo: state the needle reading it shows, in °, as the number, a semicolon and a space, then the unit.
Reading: 187.5; °
